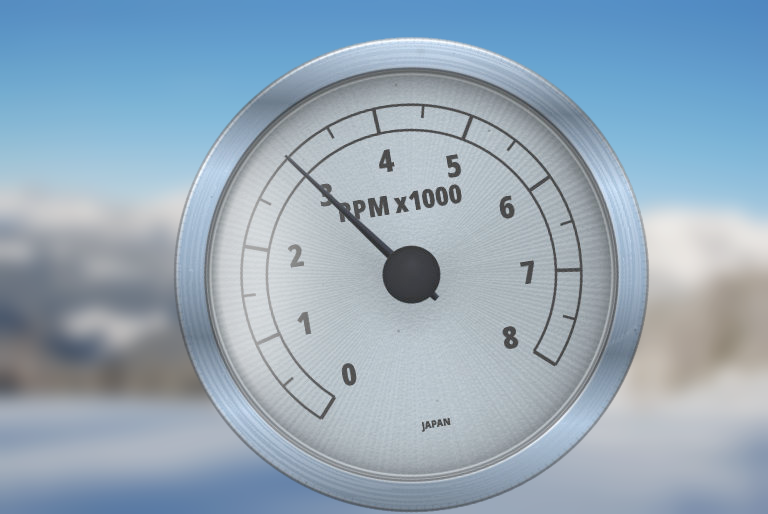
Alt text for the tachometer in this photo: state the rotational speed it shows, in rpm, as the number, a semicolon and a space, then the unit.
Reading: 3000; rpm
